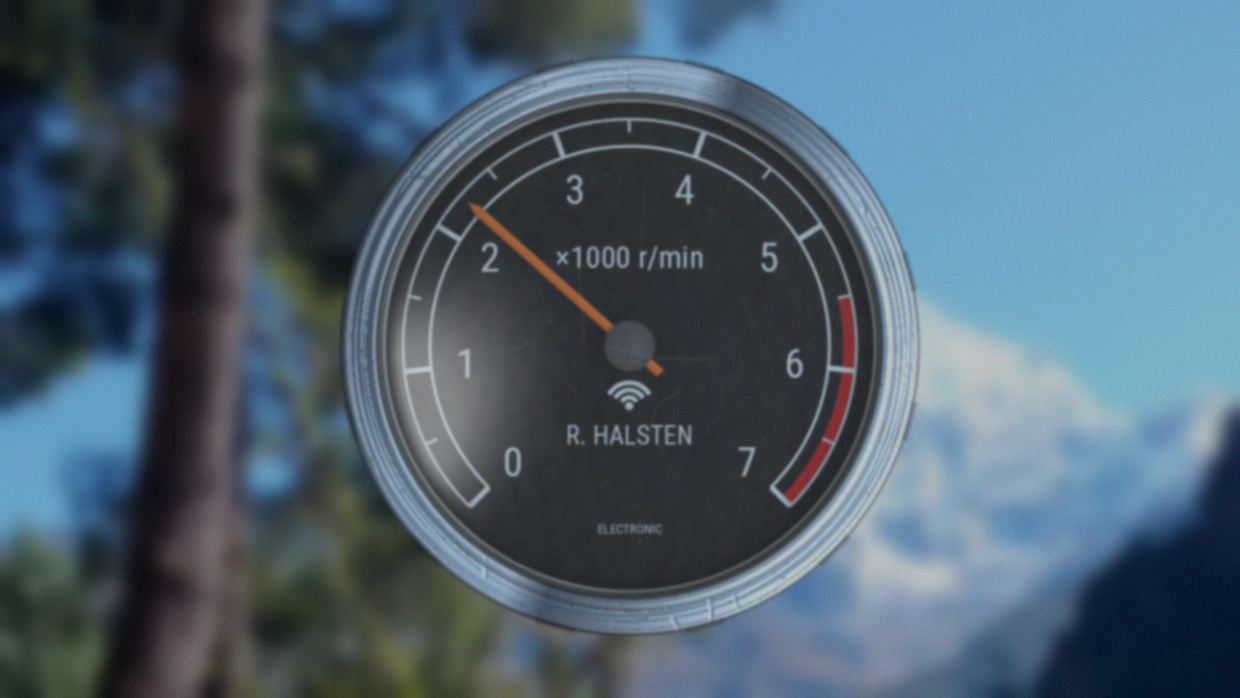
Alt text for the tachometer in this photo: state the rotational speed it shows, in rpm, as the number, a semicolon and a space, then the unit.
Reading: 2250; rpm
